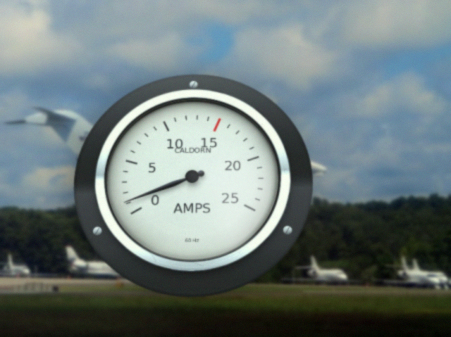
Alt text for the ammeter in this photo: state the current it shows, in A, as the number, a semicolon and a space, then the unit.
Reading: 1; A
